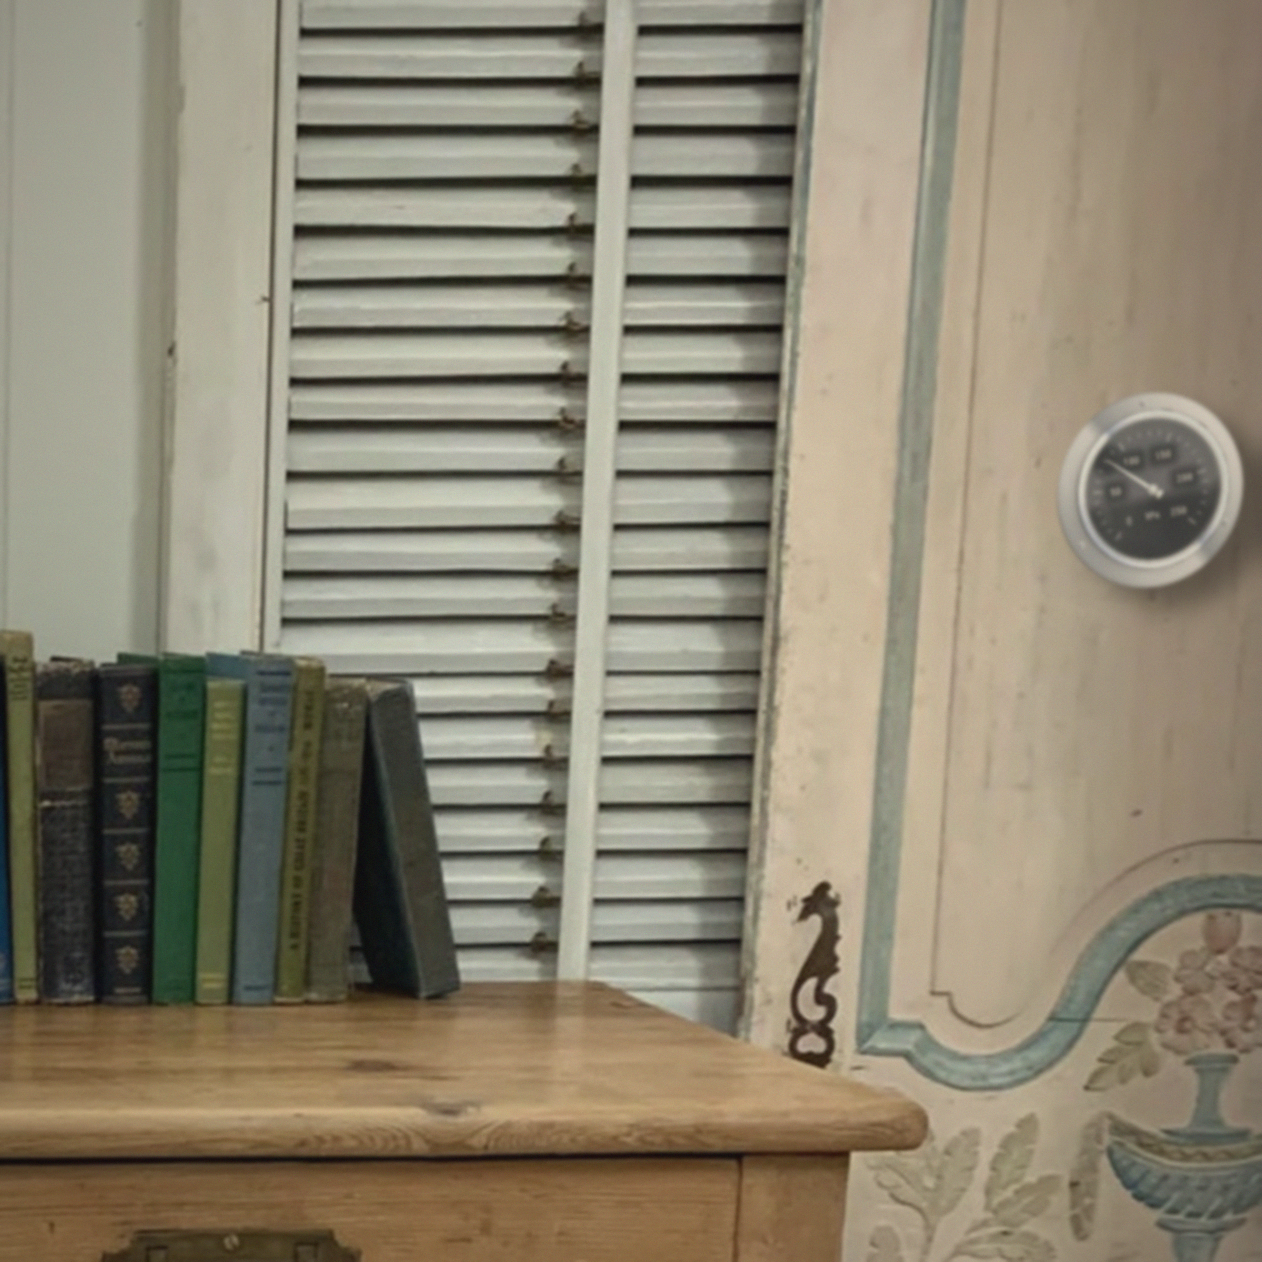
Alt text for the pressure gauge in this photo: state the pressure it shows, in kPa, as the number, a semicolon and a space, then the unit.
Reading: 80; kPa
